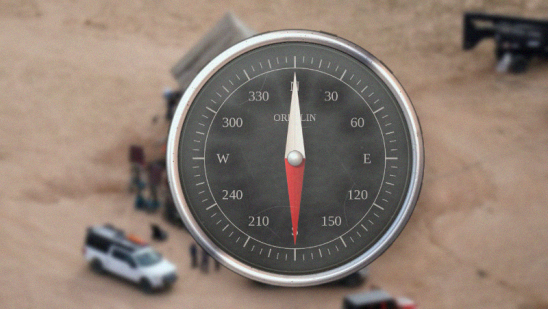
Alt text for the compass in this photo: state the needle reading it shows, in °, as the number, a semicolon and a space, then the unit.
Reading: 180; °
